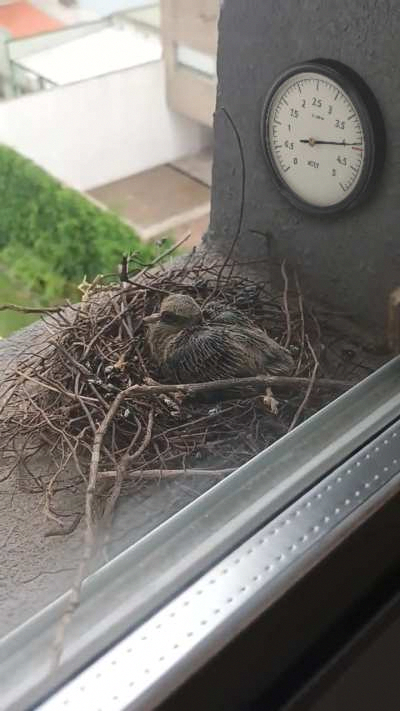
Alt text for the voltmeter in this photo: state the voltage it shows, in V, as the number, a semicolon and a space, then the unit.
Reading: 4; V
